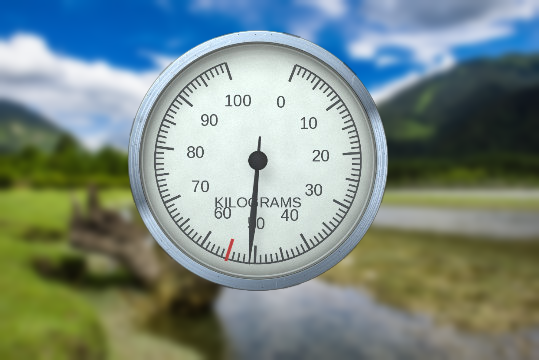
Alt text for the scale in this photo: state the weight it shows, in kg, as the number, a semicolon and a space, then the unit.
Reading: 51; kg
